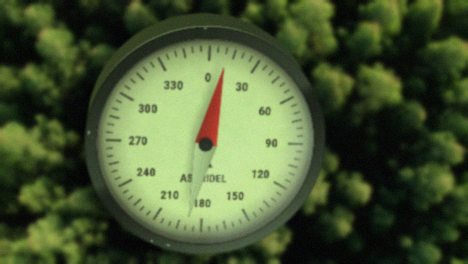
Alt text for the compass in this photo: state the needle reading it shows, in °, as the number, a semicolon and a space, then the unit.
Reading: 10; °
